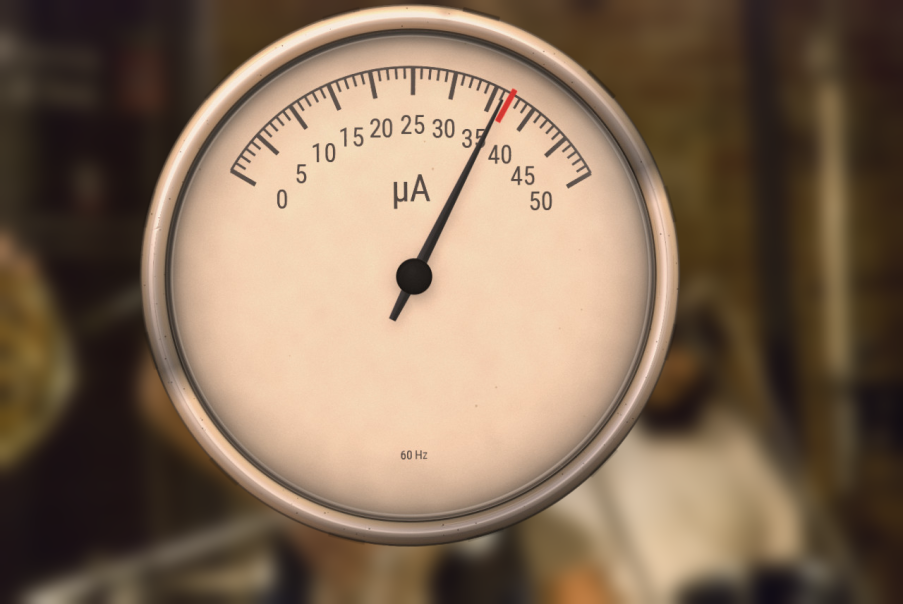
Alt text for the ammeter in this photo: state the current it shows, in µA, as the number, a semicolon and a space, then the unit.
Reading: 36; µA
